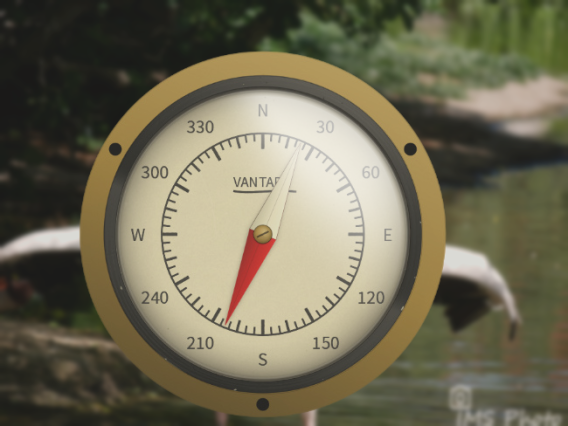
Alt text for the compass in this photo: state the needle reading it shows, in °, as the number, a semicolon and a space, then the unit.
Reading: 202.5; °
